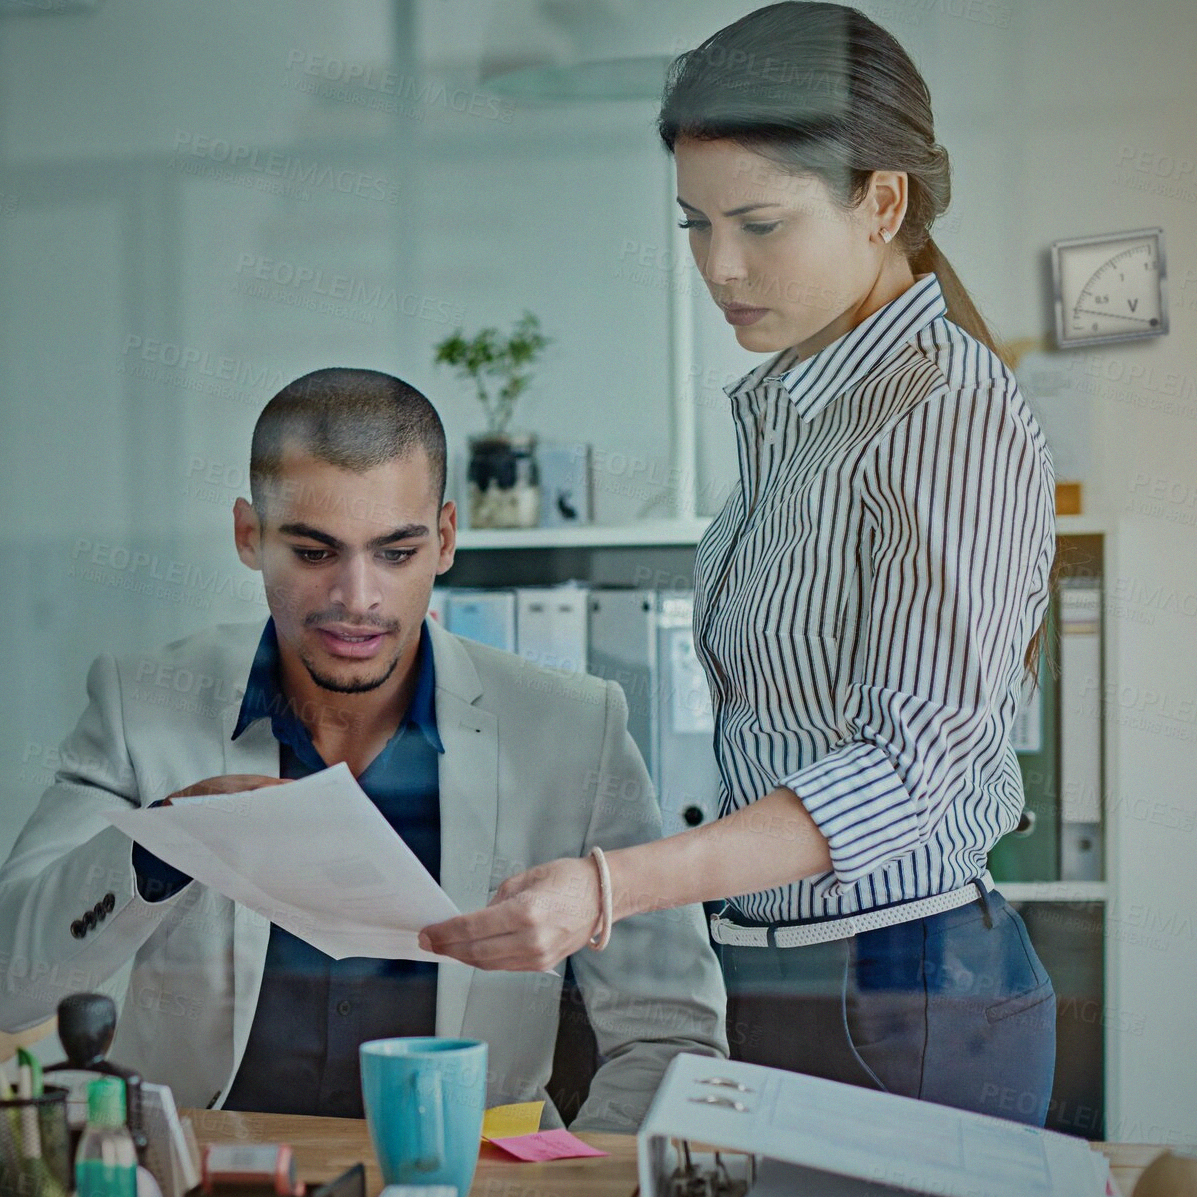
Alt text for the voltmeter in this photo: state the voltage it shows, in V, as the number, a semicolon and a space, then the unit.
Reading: 0.25; V
